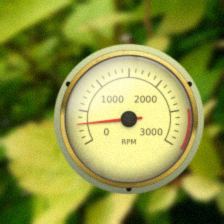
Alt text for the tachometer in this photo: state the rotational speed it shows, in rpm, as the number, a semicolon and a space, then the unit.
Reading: 300; rpm
